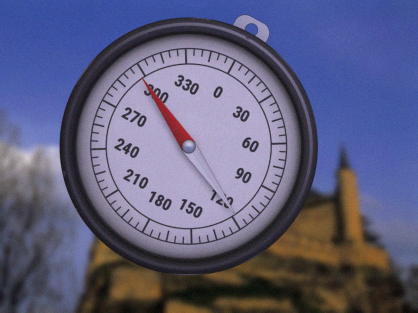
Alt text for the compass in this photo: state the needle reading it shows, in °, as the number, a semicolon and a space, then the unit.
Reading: 297.5; °
